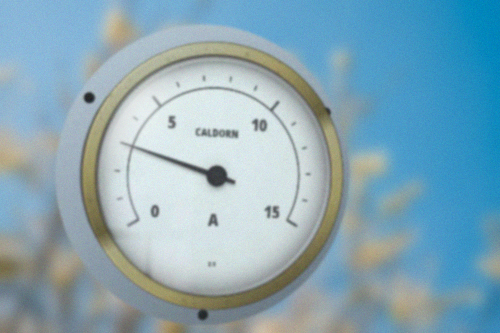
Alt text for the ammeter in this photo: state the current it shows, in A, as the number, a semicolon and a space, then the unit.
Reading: 3; A
